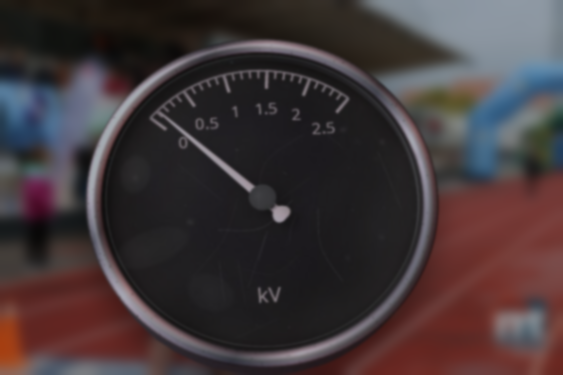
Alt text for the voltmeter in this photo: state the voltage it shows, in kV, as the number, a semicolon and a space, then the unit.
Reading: 0.1; kV
